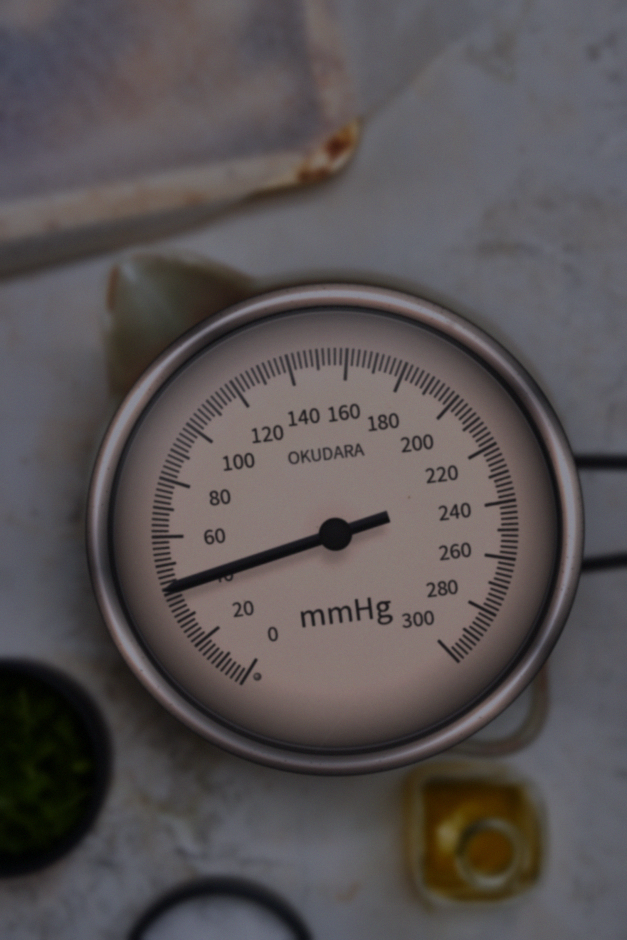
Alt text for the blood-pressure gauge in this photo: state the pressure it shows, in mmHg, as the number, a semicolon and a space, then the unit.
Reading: 42; mmHg
